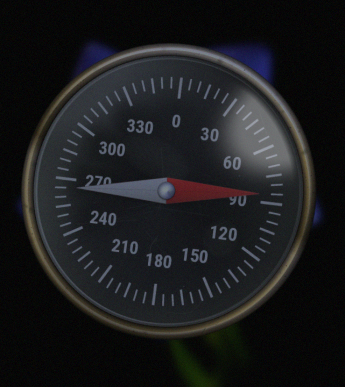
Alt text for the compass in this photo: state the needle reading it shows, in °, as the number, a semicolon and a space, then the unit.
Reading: 85; °
